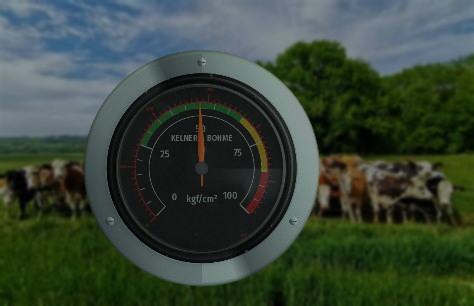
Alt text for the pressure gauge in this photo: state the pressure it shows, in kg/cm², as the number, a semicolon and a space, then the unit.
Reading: 50; kg/cm²
